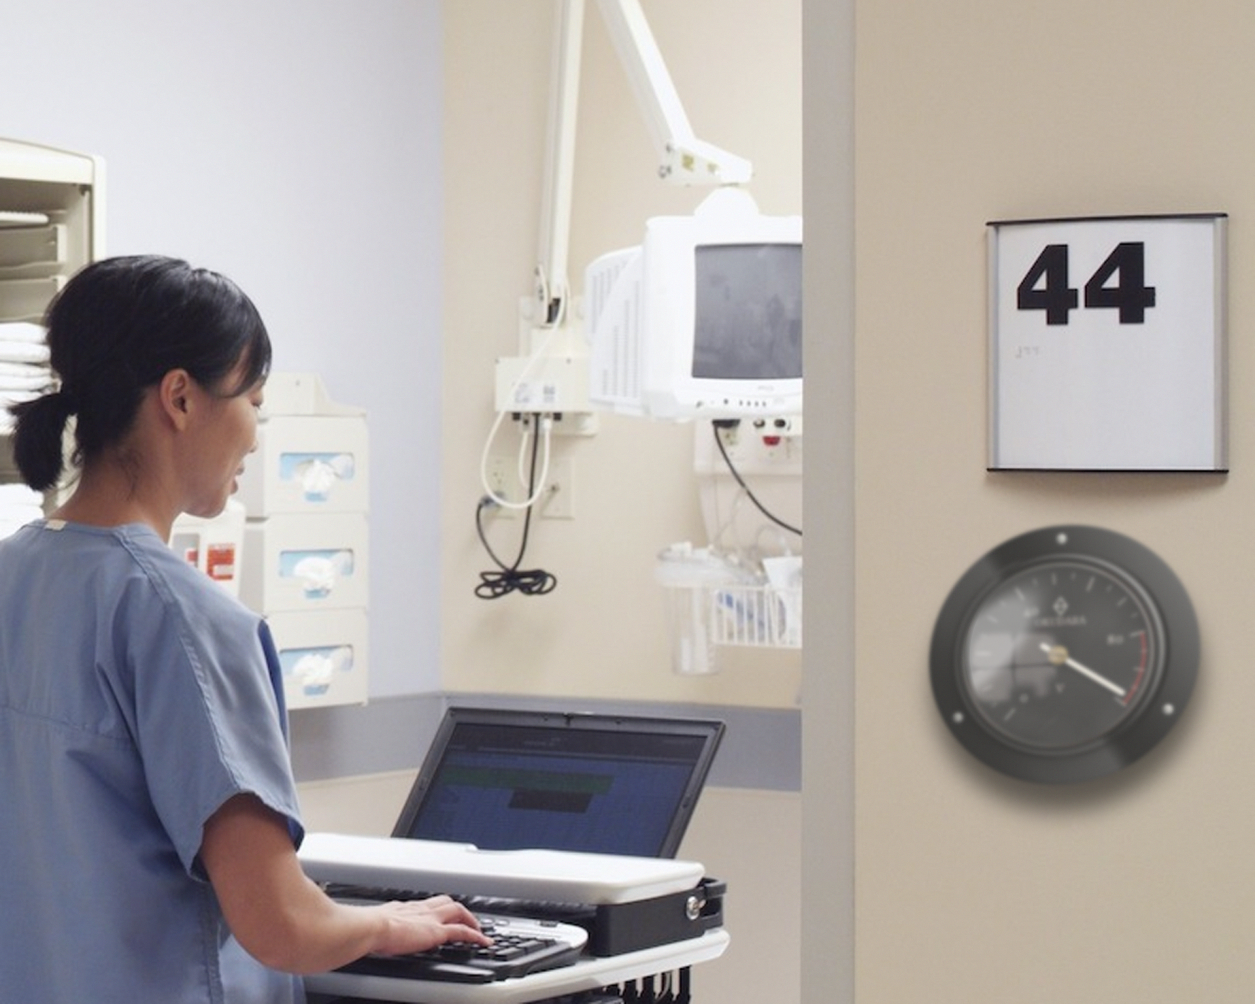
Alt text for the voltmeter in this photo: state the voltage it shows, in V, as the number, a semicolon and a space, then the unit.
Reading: 97.5; V
